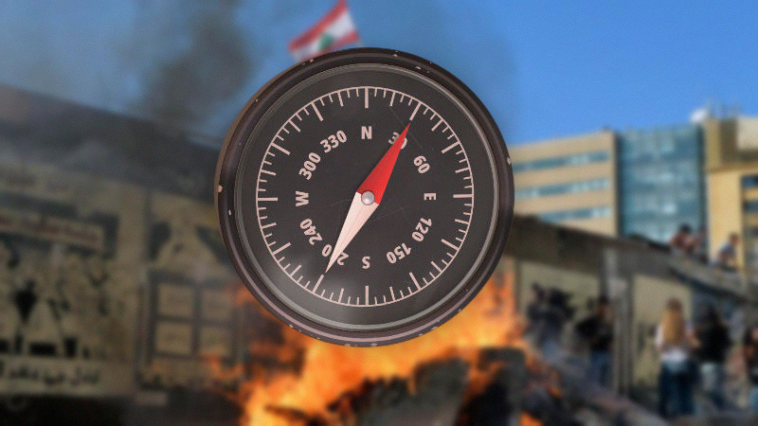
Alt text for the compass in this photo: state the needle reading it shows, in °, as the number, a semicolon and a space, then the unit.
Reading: 30; °
